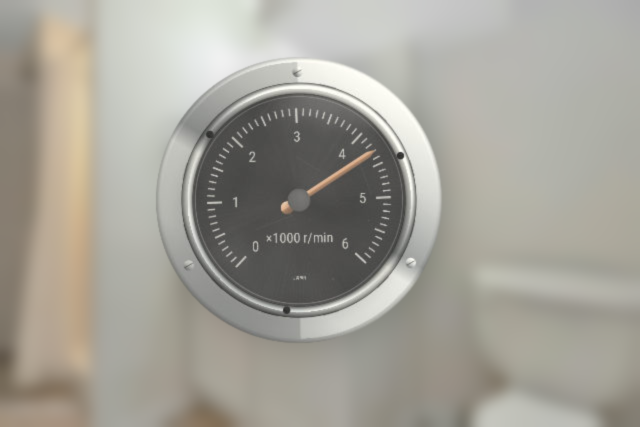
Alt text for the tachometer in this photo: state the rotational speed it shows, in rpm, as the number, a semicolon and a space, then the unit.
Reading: 4300; rpm
